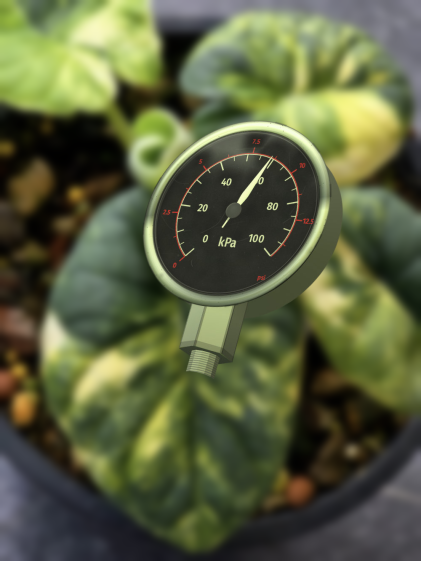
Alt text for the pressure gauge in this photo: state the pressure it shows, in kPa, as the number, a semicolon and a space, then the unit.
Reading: 60; kPa
